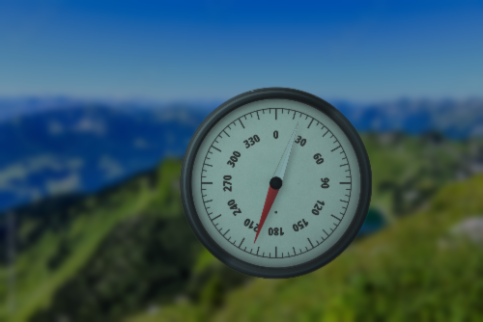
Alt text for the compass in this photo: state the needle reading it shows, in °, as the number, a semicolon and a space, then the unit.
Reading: 200; °
